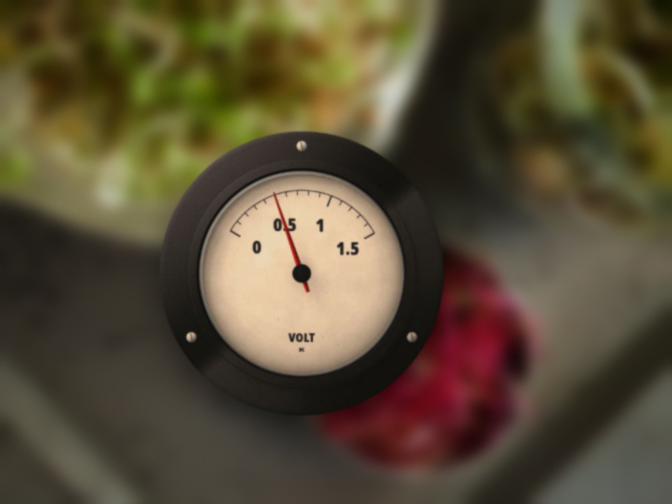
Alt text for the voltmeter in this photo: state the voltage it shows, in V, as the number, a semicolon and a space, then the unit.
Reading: 0.5; V
